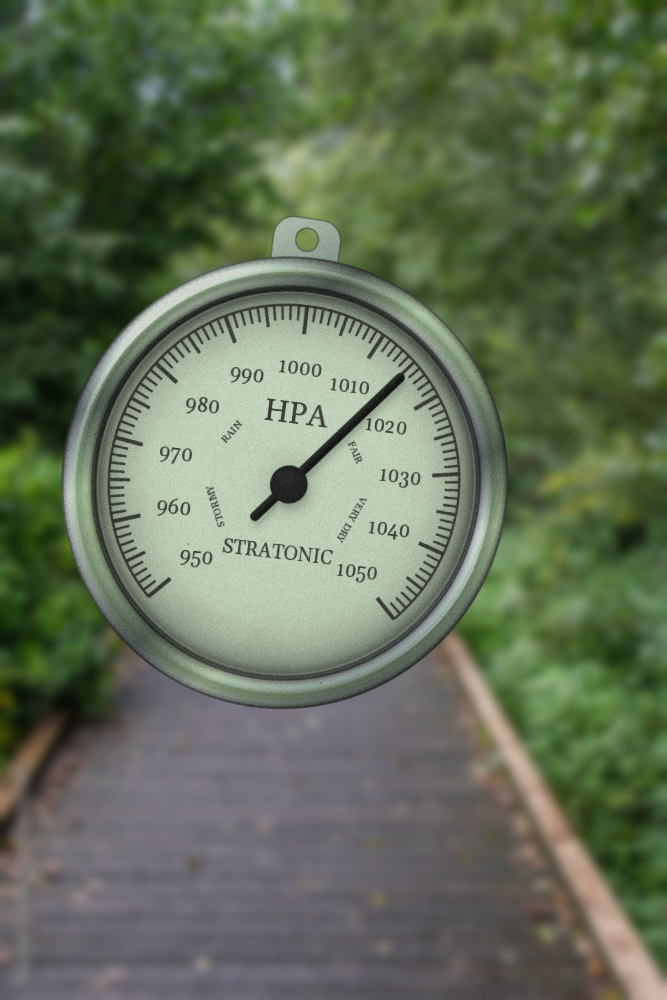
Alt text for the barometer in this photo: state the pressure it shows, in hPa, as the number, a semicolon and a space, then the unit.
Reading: 1015; hPa
